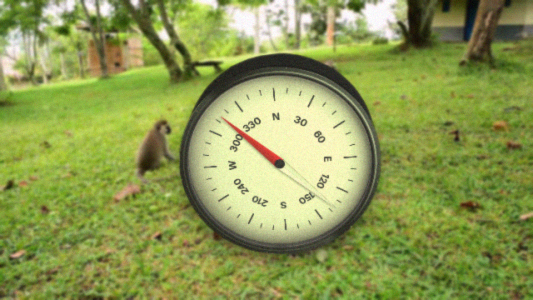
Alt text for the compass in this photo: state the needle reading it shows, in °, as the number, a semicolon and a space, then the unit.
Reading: 315; °
